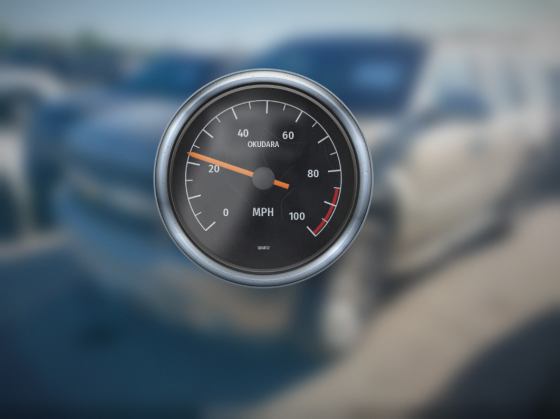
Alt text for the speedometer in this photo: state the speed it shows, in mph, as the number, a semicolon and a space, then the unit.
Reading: 22.5; mph
